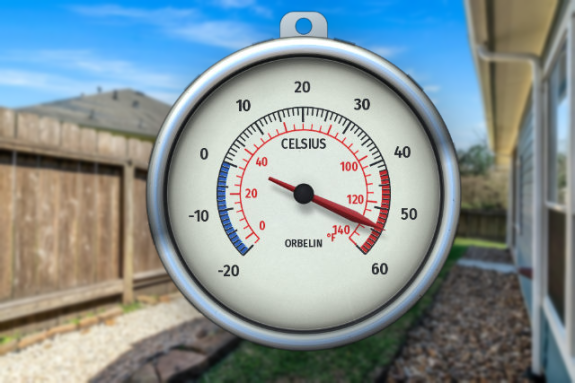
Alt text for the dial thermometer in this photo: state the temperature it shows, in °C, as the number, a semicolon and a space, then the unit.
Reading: 54; °C
